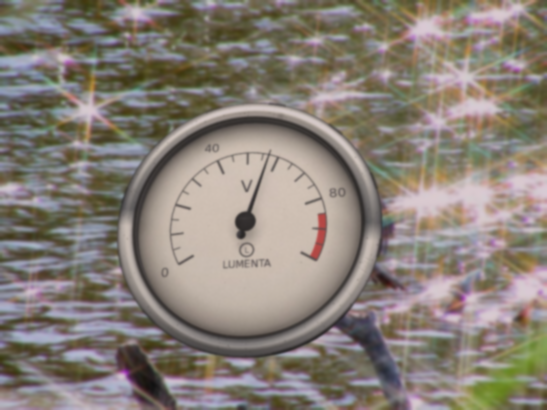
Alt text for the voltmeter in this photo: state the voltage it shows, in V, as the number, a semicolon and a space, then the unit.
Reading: 57.5; V
